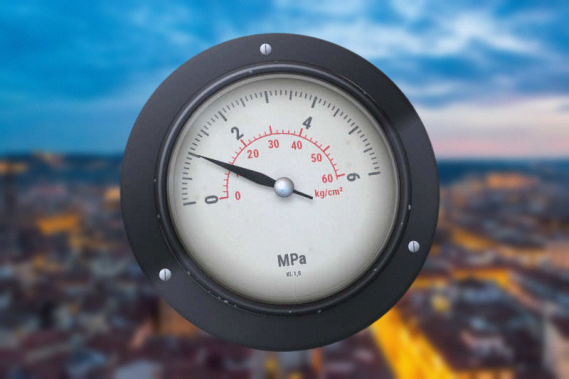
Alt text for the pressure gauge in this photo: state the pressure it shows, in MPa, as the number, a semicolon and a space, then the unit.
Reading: 1; MPa
